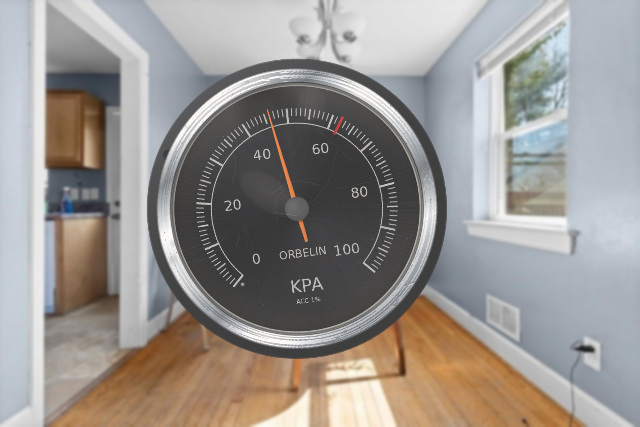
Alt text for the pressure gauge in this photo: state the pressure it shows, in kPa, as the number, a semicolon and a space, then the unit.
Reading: 46; kPa
